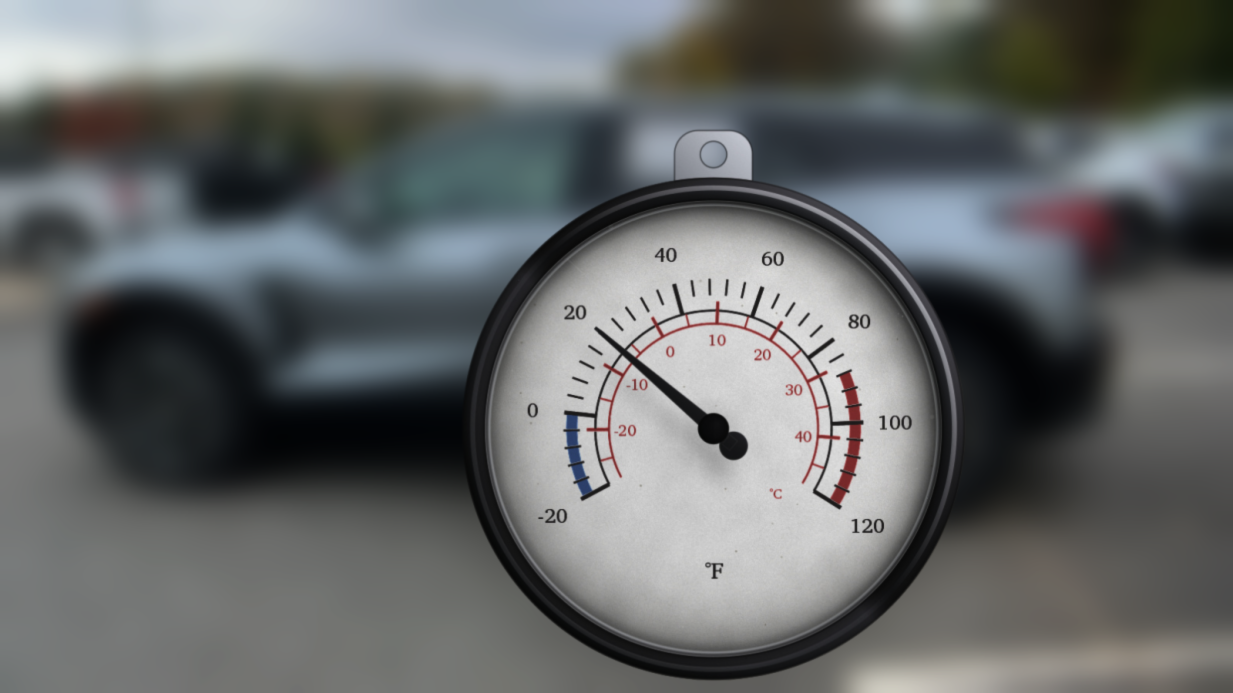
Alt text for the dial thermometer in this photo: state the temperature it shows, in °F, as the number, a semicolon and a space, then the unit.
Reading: 20; °F
